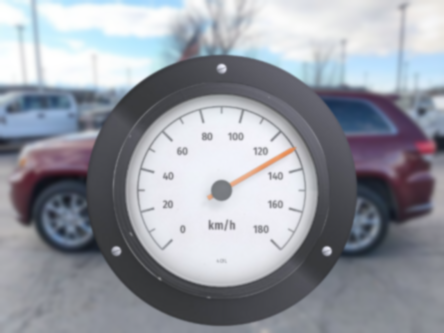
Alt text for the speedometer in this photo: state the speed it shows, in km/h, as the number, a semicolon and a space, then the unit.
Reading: 130; km/h
